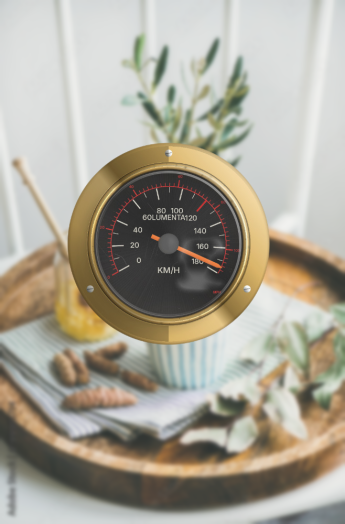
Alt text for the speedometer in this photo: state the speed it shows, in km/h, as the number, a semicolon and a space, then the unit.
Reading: 175; km/h
